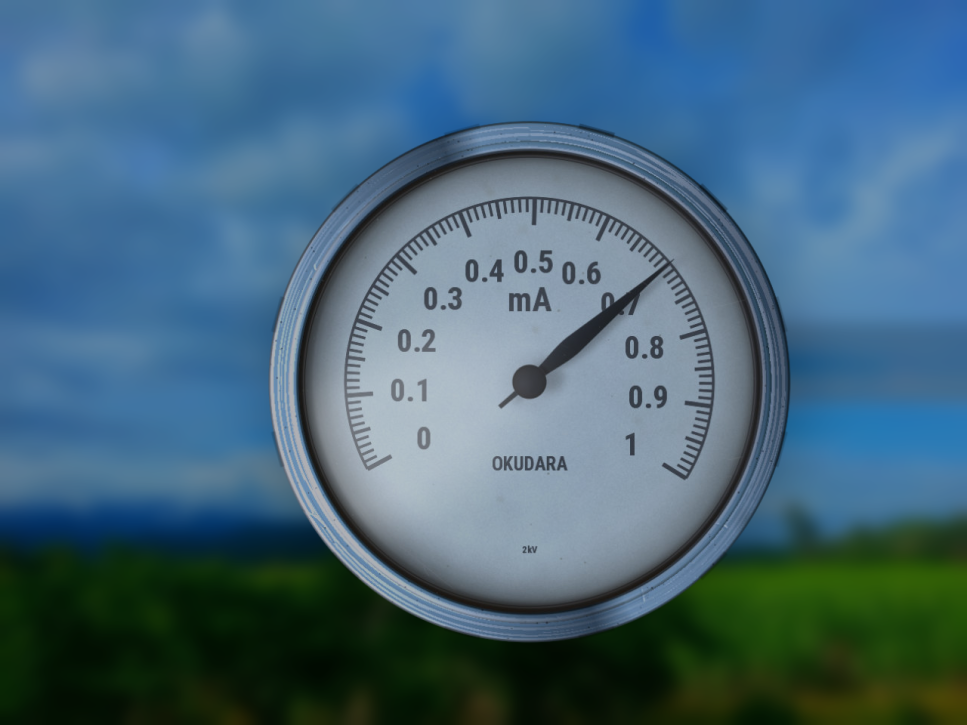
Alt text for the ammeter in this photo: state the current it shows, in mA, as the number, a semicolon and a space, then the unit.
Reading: 0.7; mA
